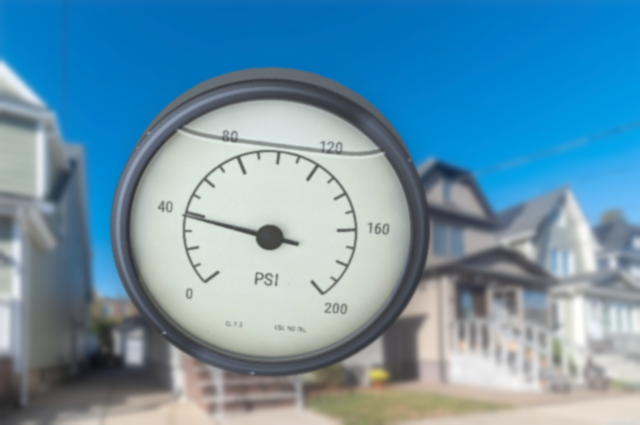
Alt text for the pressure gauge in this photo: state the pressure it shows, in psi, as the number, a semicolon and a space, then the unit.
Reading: 40; psi
